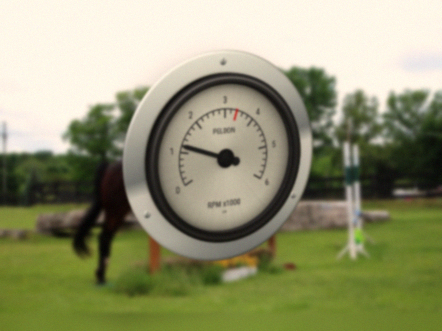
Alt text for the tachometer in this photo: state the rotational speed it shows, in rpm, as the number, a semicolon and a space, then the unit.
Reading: 1200; rpm
